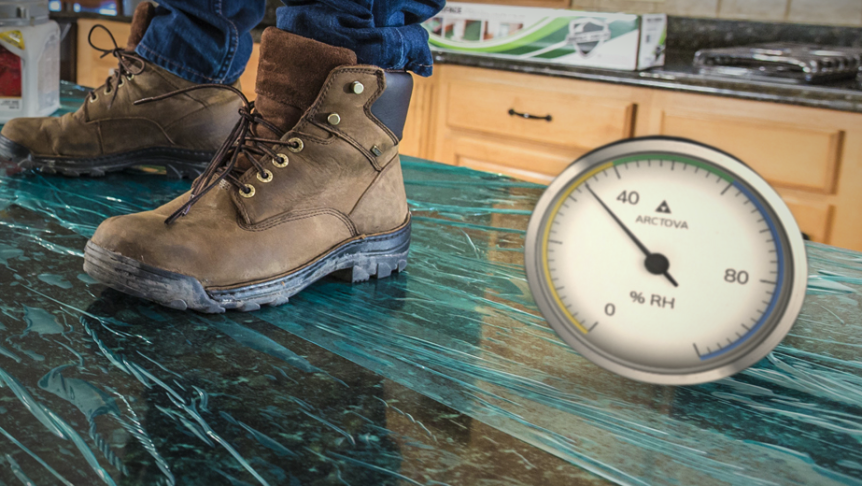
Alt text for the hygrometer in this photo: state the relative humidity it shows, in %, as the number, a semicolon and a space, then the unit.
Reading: 34; %
